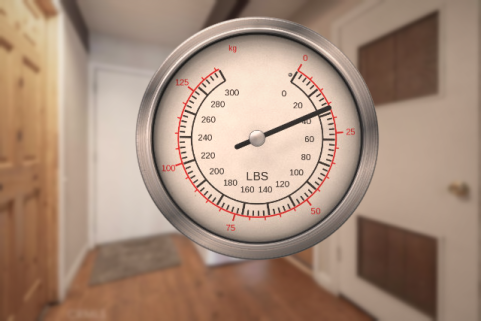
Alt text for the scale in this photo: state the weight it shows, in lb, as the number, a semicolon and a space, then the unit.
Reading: 36; lb
